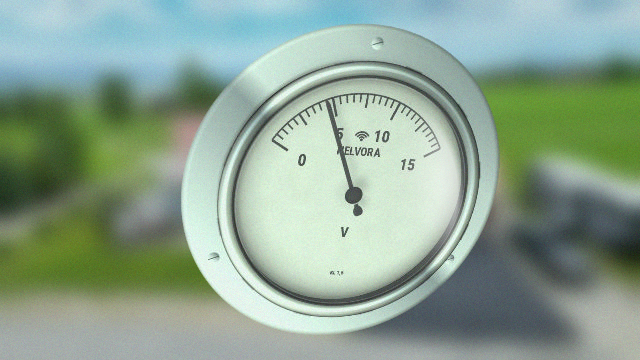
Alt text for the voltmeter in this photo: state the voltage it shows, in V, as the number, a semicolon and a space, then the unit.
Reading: 4.5; V
